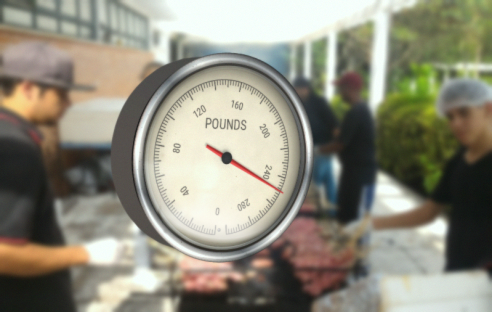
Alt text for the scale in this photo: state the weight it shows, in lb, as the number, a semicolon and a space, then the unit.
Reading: 250; lb
